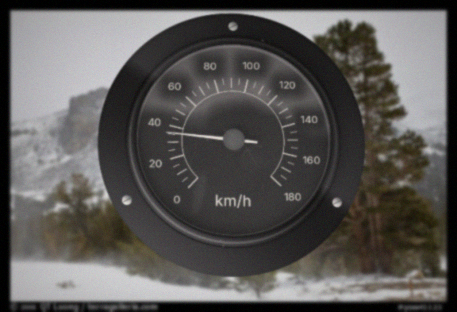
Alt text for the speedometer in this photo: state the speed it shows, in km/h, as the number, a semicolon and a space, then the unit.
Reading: 35; km/h
